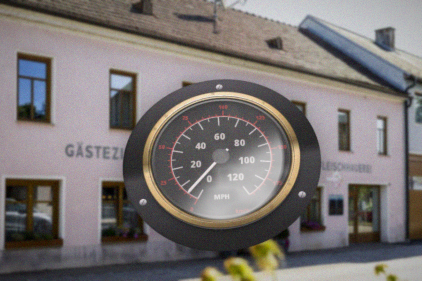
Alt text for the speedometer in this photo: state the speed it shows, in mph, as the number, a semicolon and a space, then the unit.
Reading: 5; mph
